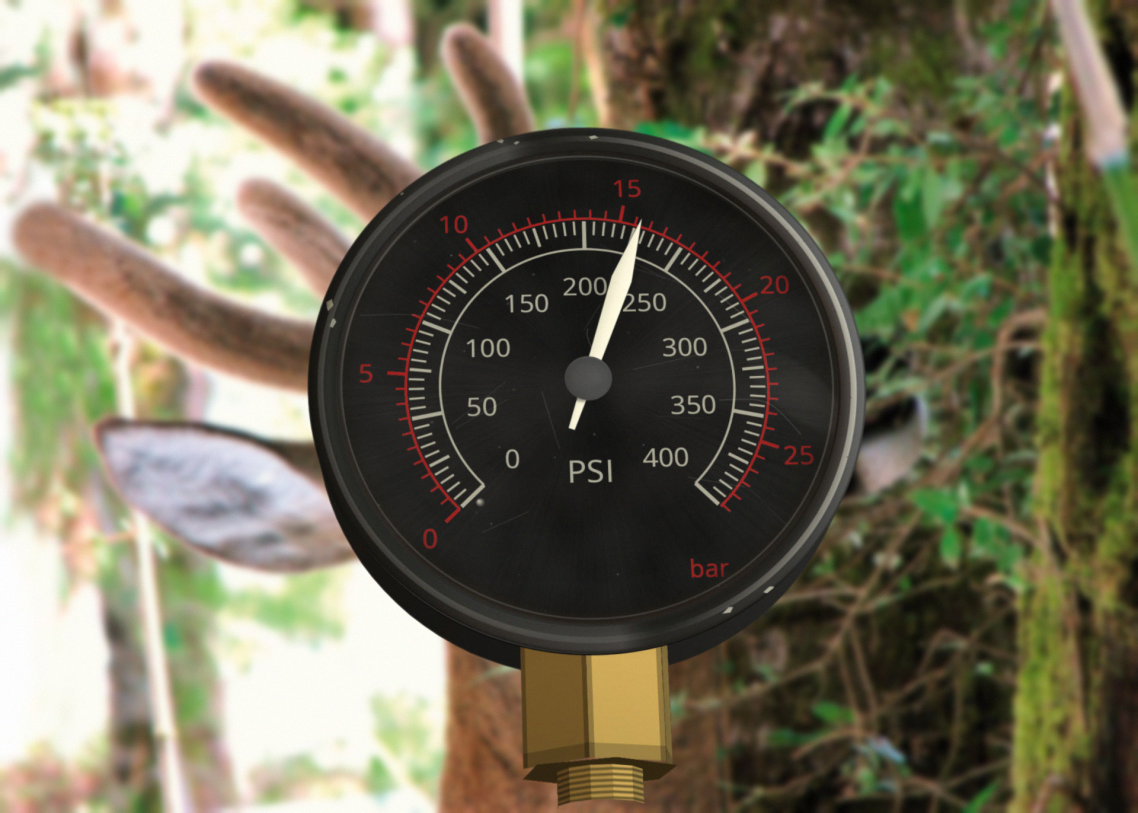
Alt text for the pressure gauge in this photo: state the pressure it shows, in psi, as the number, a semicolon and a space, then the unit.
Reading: 227.5; psi
